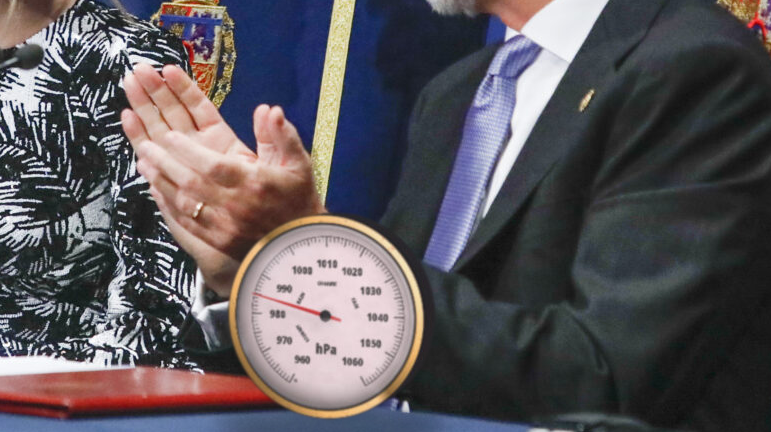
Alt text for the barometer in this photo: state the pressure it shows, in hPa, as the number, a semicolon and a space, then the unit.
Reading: 985; hPa
